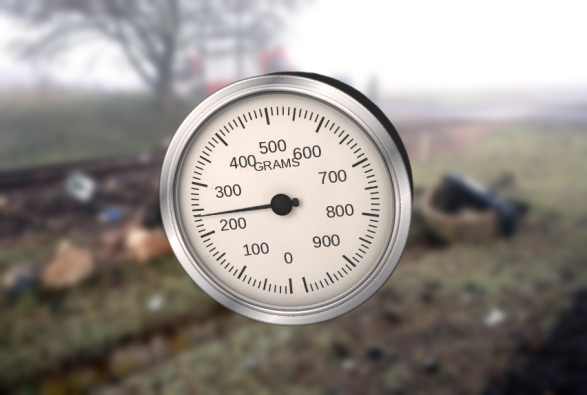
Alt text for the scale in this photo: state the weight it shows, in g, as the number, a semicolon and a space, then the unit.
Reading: 240; g
